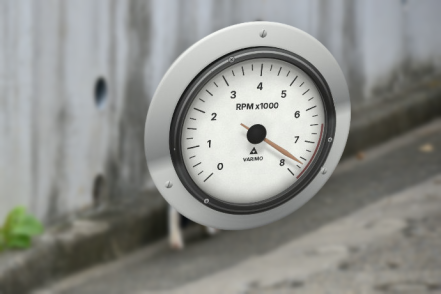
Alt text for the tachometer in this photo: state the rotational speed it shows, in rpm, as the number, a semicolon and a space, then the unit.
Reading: 7625; rpm
